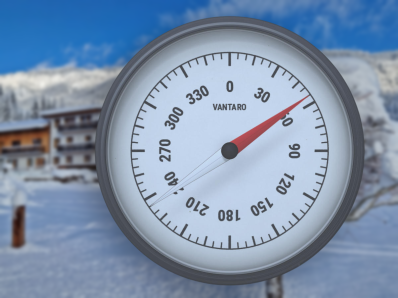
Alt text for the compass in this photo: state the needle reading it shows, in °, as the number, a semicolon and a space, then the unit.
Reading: 55; °
